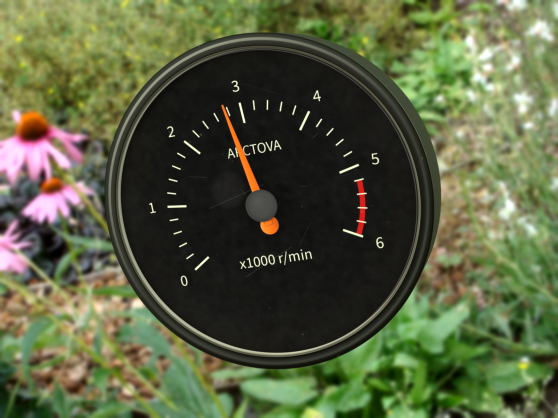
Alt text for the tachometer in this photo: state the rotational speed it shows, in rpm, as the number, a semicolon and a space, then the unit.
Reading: 2800; rpm
